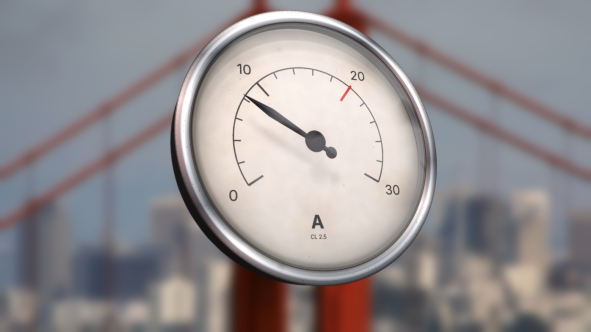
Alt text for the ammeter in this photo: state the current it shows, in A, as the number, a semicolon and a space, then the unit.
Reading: 8; A
